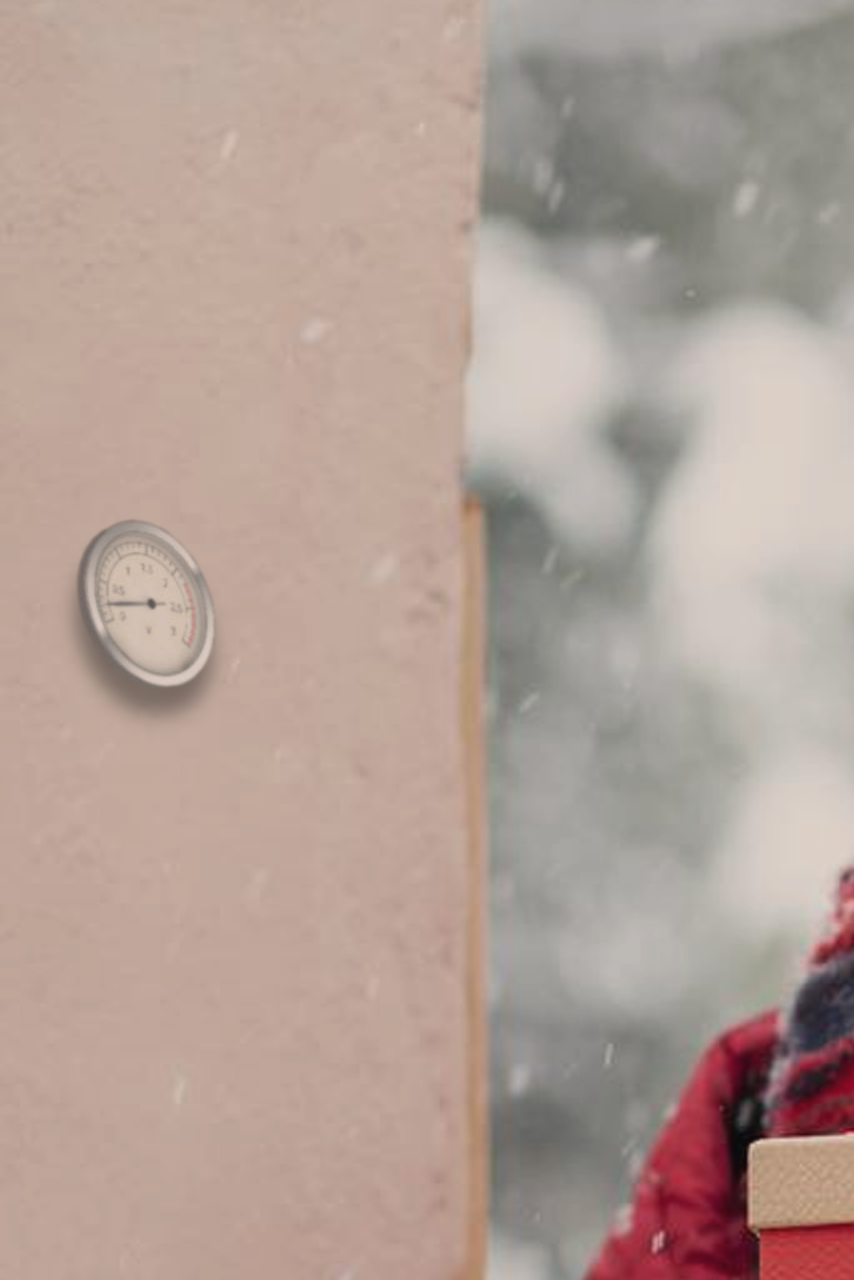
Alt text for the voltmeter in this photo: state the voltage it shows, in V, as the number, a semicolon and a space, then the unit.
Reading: 0.2; V
